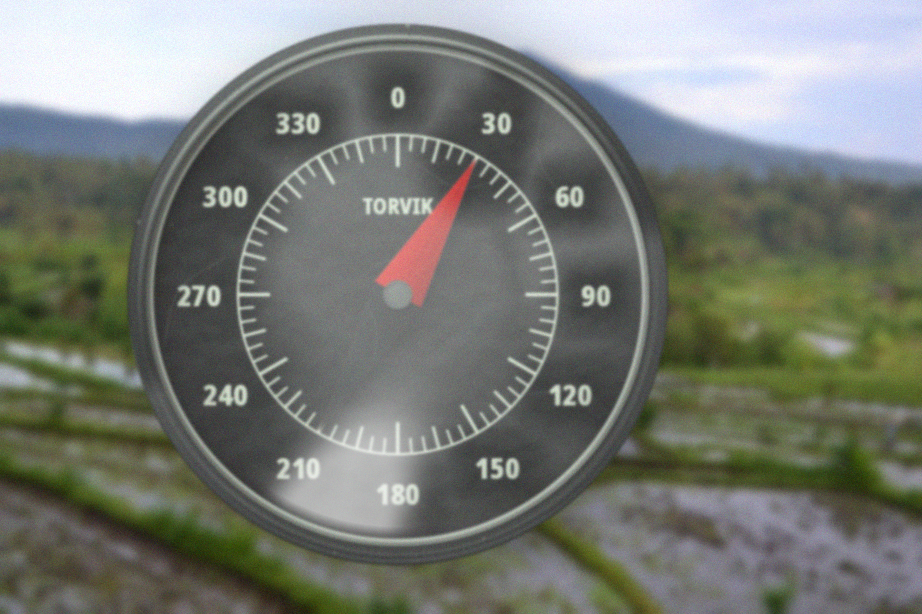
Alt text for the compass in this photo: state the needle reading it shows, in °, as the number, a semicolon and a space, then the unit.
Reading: 30; °
